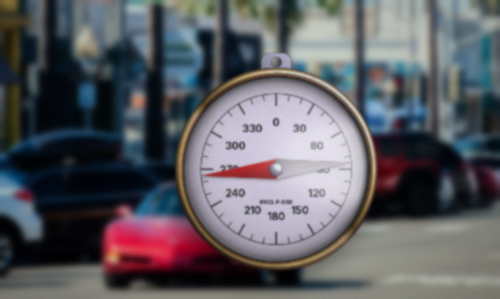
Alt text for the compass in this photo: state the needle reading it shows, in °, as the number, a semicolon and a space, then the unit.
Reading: 265; °
